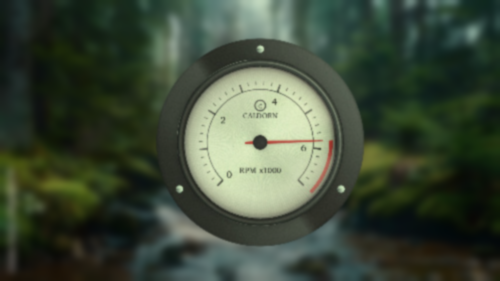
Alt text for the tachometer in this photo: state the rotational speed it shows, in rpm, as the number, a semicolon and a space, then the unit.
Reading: 5800; rpm
